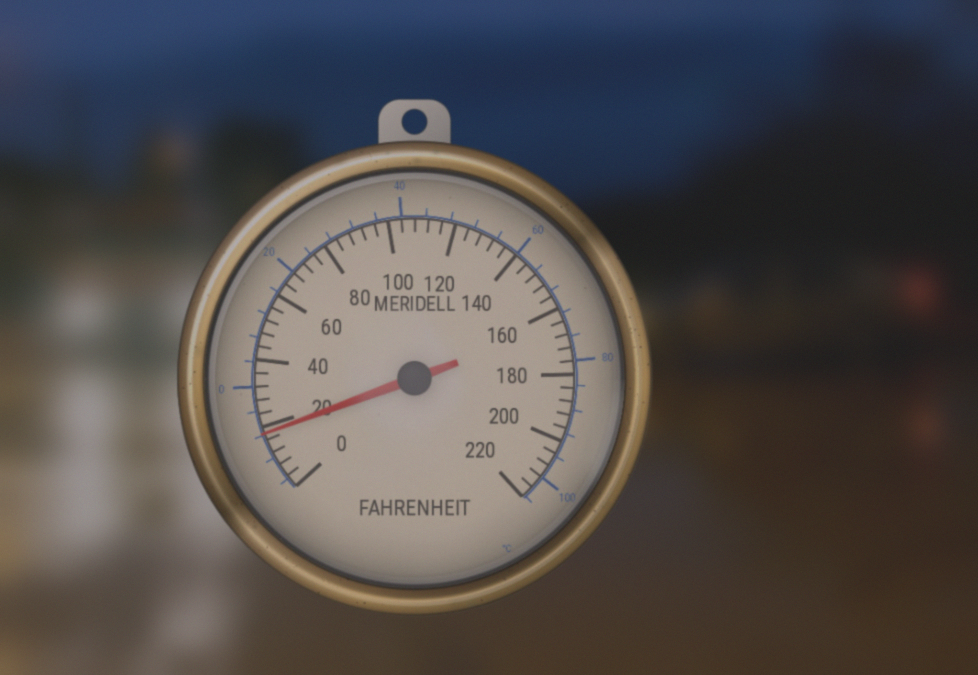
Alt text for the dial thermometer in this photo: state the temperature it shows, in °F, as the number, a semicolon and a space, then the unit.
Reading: 18; °F
